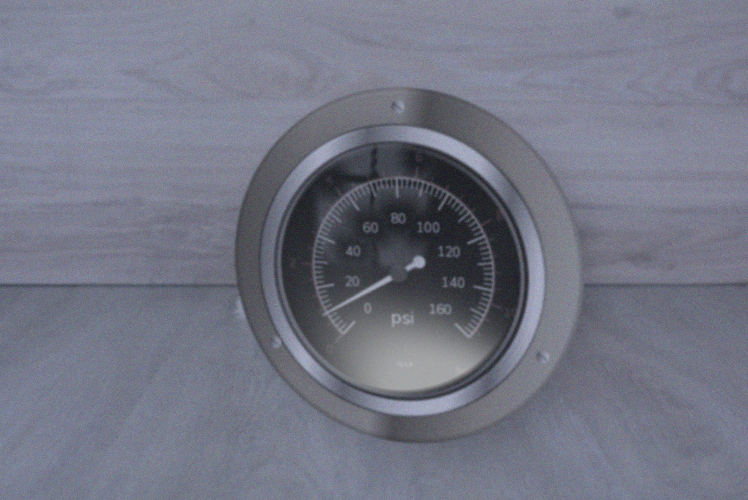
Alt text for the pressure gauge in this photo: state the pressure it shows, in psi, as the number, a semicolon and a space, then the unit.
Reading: 10; psi
